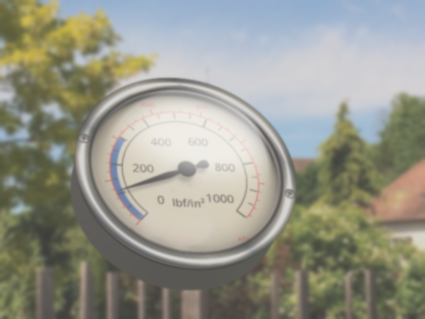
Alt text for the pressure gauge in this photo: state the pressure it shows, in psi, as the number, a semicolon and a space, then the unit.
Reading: 100; psi
